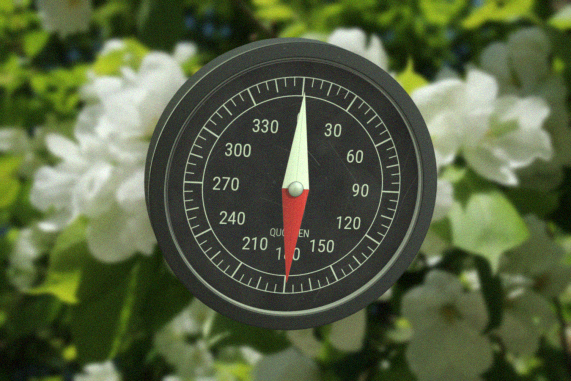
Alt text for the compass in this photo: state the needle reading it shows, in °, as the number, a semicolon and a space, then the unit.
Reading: 180; °
